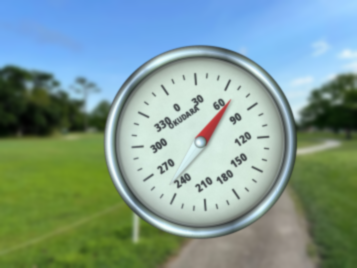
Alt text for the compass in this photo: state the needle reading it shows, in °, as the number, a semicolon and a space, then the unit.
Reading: 70; °
